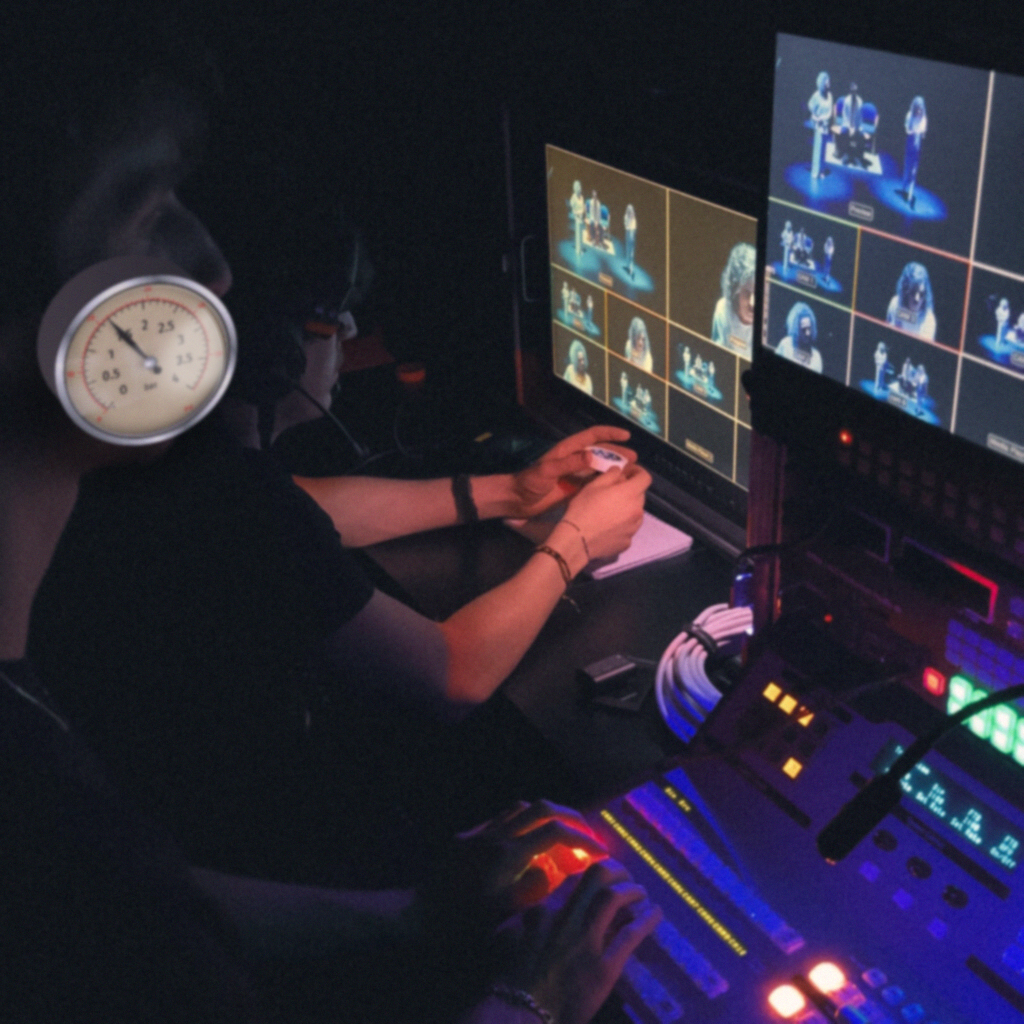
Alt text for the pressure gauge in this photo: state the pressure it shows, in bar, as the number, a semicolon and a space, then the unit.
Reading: 1.5; bar
